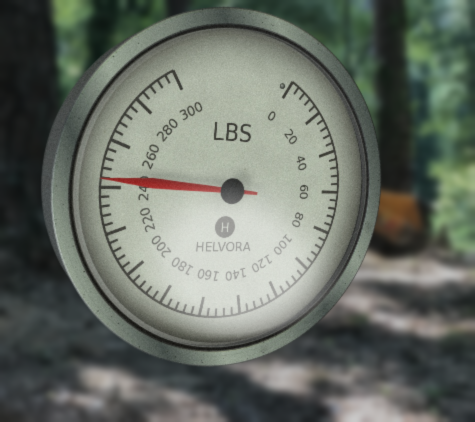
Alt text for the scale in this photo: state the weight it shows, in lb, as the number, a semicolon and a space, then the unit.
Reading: 244; lb
